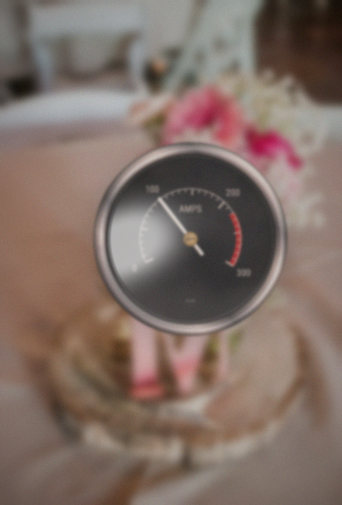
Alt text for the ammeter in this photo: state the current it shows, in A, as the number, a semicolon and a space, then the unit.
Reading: 100; A
